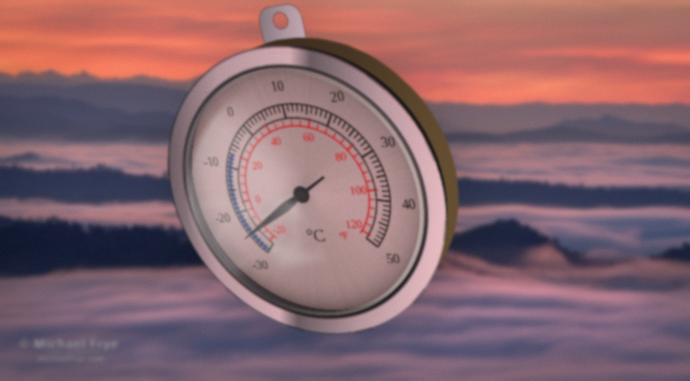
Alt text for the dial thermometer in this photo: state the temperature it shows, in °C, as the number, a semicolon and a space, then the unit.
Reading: -25; °C
